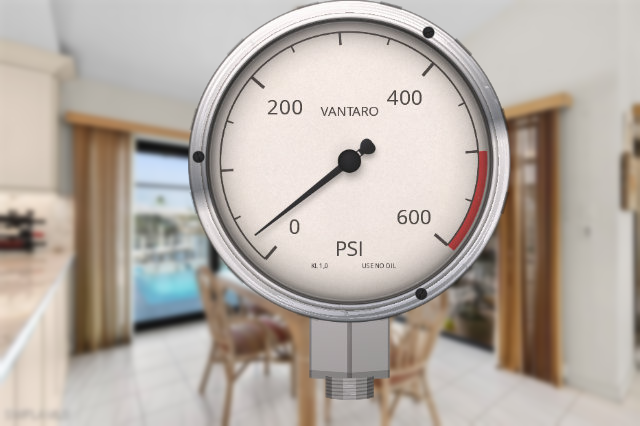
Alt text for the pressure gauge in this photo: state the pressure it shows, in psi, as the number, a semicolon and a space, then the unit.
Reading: 25; psi
